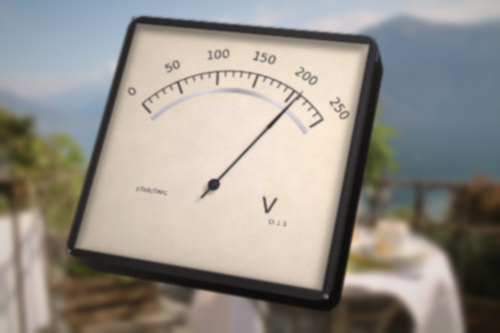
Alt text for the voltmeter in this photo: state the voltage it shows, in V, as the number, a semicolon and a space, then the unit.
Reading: 210; V
